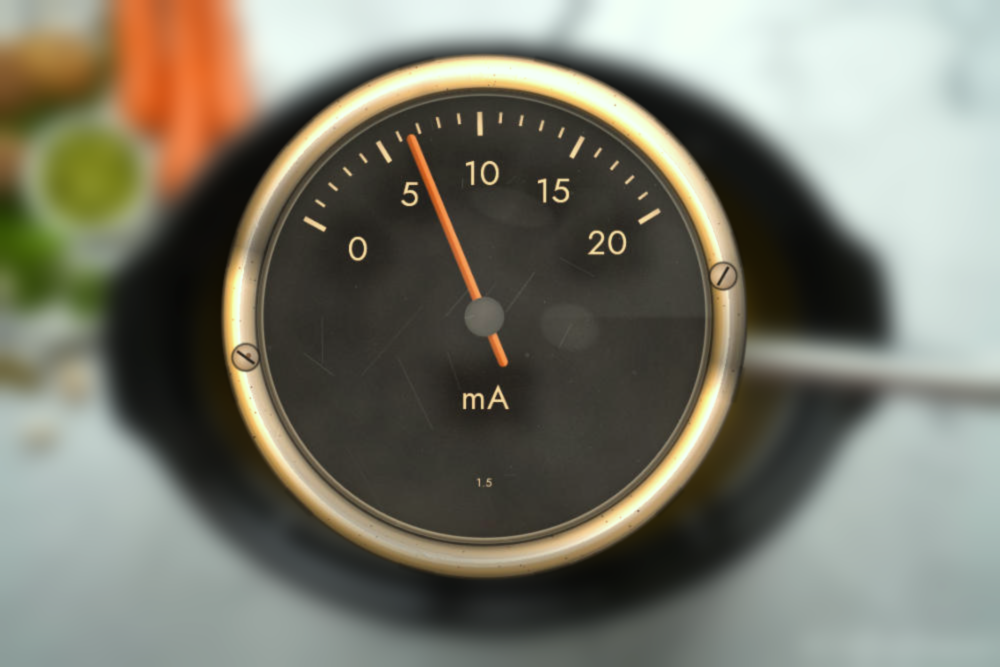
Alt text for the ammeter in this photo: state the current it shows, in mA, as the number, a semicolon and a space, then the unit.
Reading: 6.5; mA
